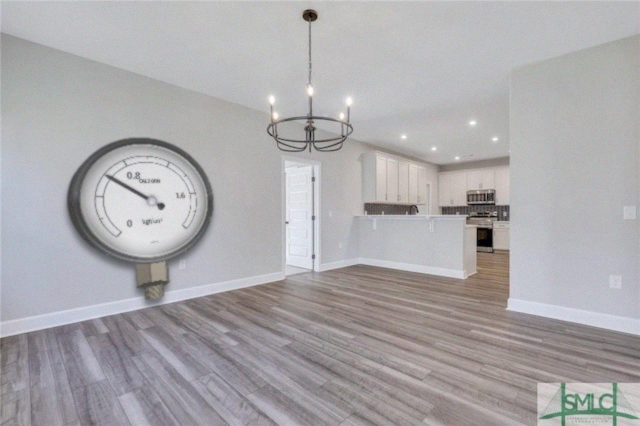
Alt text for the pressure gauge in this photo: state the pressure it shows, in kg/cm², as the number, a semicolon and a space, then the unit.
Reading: 0.6; kg/cm²
